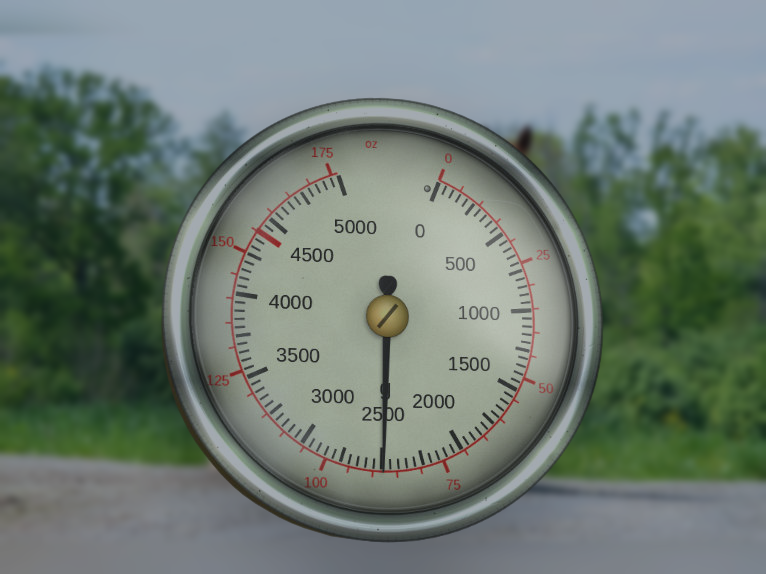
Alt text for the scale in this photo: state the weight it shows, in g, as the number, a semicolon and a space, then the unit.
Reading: 2500; g
